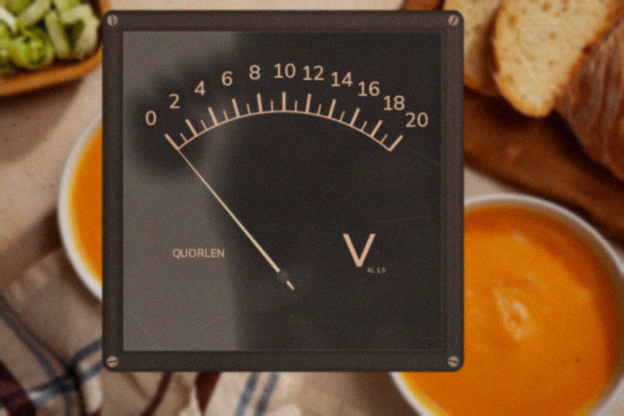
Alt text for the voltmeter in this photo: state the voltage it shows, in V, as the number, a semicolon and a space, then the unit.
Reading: 0; V
